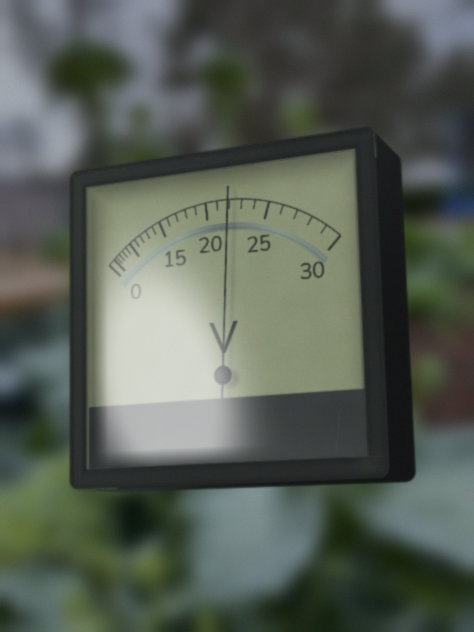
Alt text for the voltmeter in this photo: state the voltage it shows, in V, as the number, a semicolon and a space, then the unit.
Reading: 22; V
